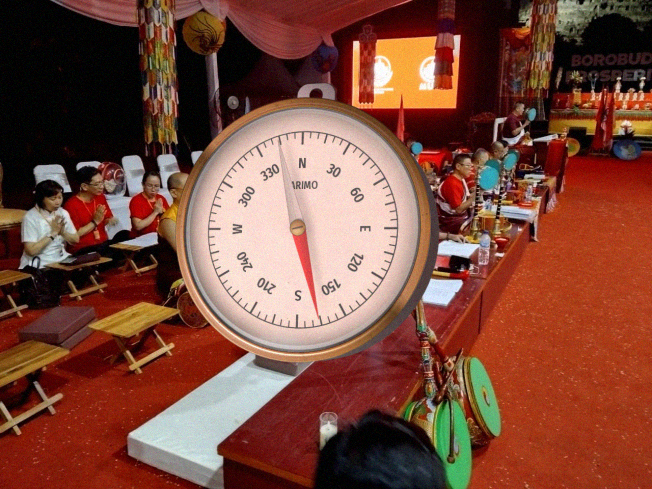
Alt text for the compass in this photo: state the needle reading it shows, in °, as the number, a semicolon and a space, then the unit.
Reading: 165; °
